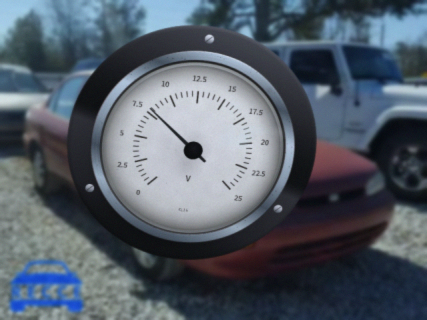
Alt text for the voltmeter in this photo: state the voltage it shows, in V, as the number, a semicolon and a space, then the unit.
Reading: 8; V
